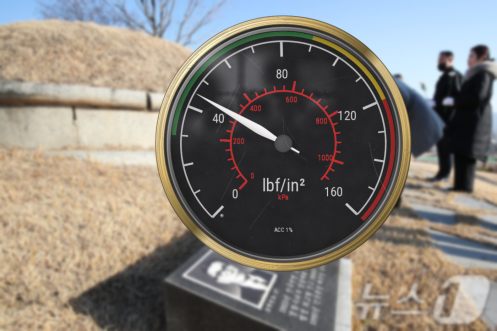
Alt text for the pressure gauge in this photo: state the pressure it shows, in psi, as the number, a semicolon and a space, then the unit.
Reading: 45; psi
